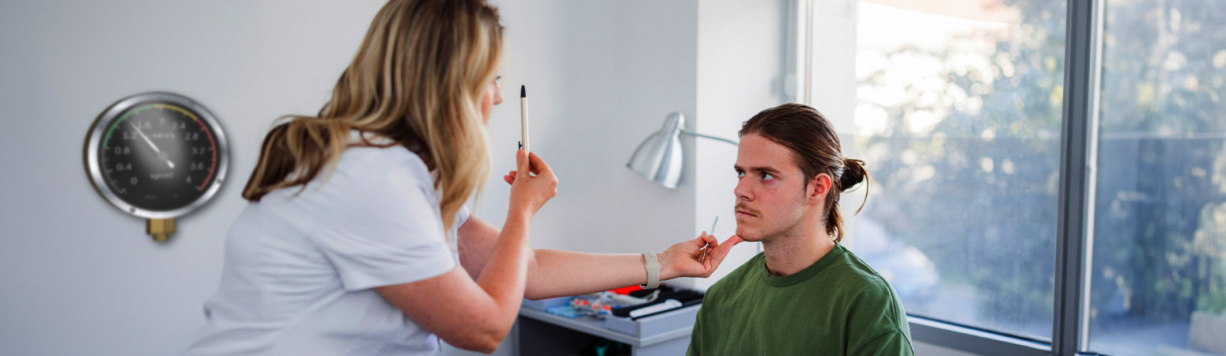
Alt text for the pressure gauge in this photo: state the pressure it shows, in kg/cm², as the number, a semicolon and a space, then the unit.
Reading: 1.4; kg/cm²
